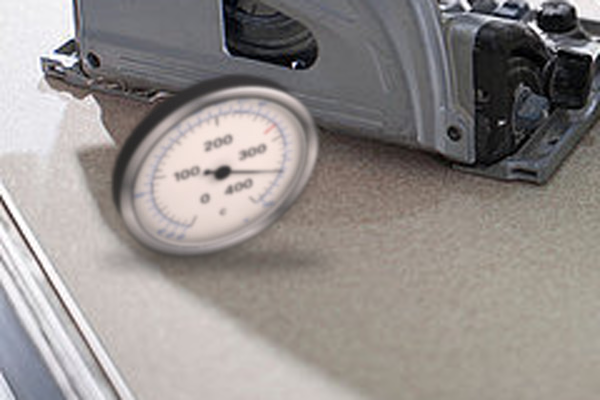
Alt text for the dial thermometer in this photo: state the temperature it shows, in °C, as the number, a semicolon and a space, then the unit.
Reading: 350; °C
